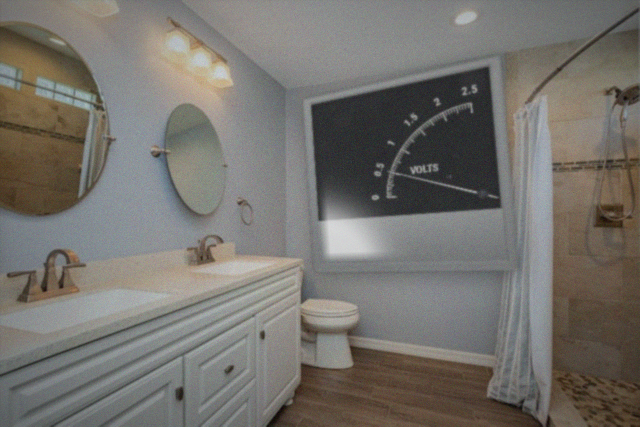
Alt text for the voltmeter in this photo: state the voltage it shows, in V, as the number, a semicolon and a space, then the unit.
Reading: 0.5; V
